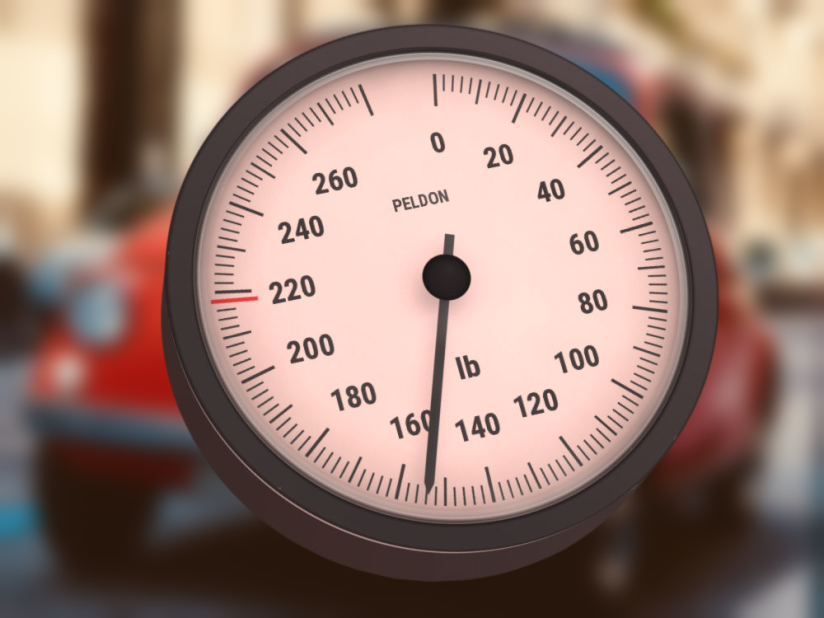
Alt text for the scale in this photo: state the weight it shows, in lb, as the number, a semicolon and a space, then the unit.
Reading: 154; lb
